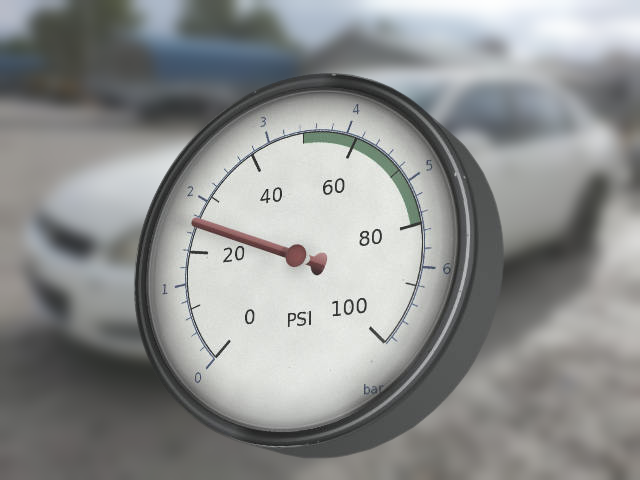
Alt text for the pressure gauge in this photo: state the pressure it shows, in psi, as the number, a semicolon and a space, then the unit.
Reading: 25; psi
